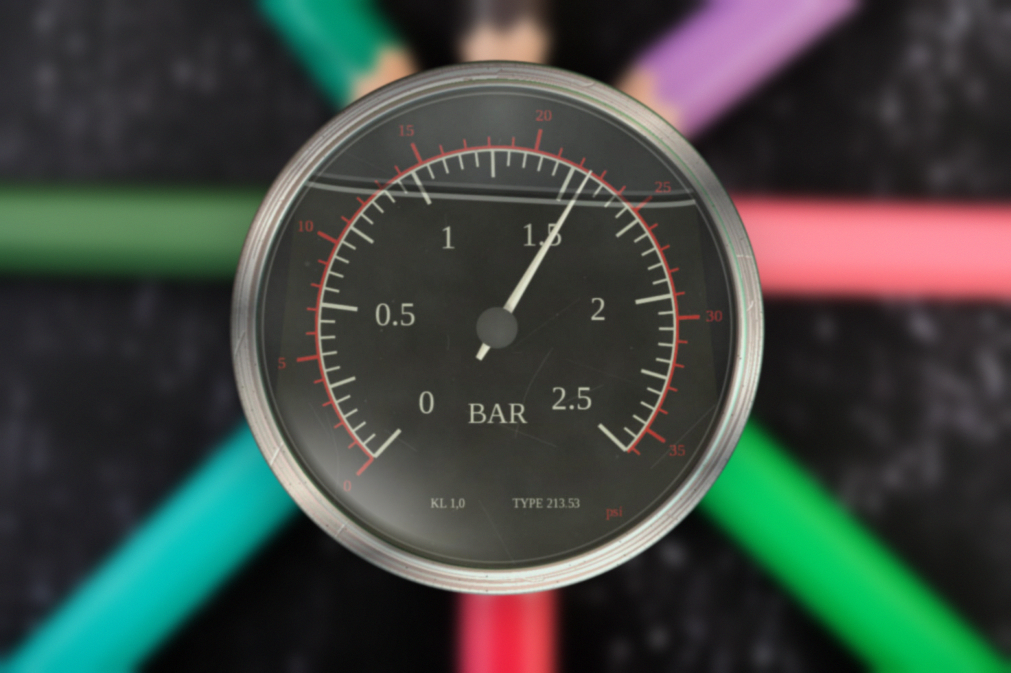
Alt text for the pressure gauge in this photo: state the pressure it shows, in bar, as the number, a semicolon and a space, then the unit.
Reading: 1.55; bar
